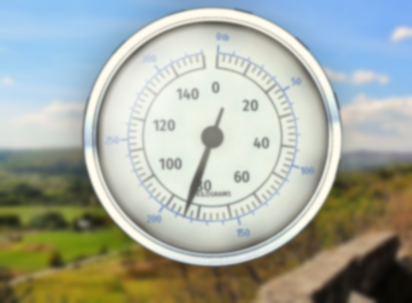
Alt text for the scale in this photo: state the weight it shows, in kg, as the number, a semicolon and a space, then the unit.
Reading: 84; kg
